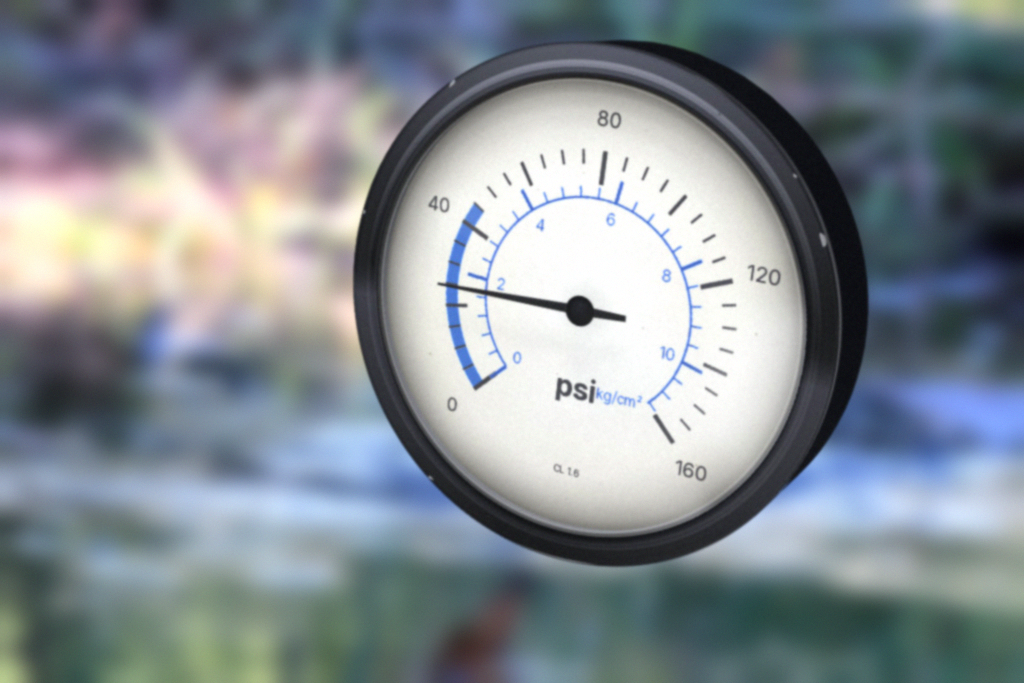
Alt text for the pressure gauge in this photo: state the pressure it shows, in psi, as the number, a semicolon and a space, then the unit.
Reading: 25; psi
